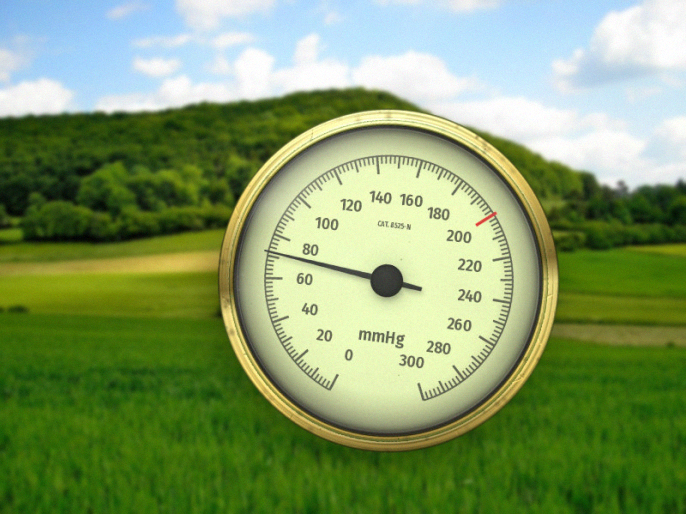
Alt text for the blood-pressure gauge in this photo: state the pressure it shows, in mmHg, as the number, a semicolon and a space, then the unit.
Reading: 72; mmHg
